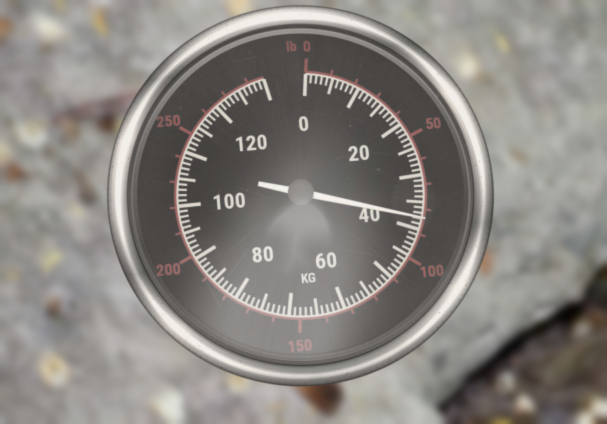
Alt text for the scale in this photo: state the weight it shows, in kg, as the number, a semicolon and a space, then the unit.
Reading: 38; kg
